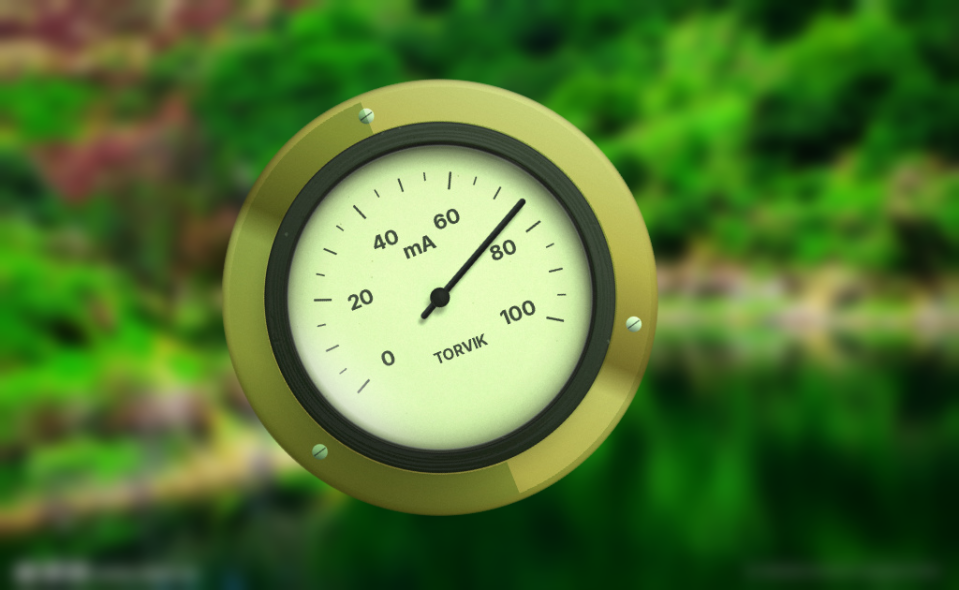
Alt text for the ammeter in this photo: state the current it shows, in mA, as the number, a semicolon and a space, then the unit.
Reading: 75; mA
